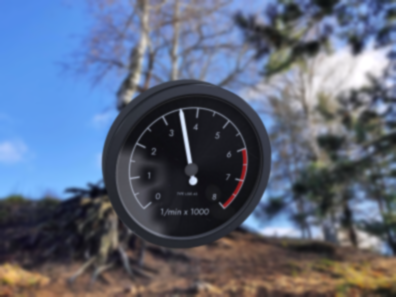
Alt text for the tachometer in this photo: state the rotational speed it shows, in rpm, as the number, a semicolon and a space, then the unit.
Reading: 3500; rpm
